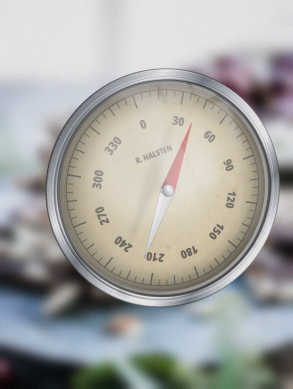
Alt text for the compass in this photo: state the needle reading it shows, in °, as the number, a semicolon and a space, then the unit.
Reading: 40; °
